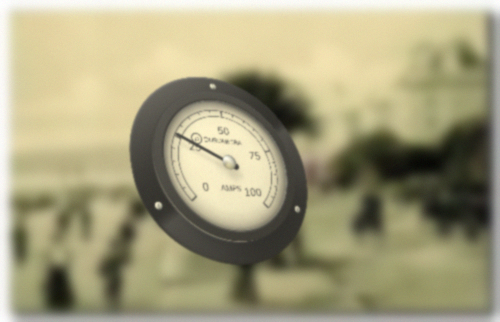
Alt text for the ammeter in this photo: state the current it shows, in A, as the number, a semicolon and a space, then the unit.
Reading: 25; A
